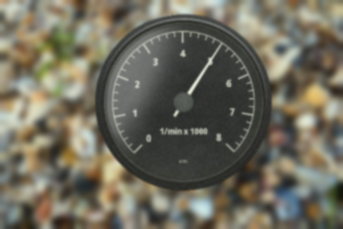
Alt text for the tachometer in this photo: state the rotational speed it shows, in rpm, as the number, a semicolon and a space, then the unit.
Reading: 5000; rpm
